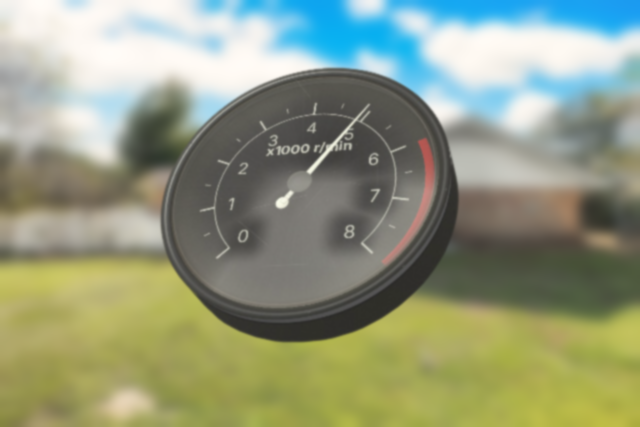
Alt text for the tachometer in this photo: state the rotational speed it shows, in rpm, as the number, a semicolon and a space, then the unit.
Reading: 5000; rpm
